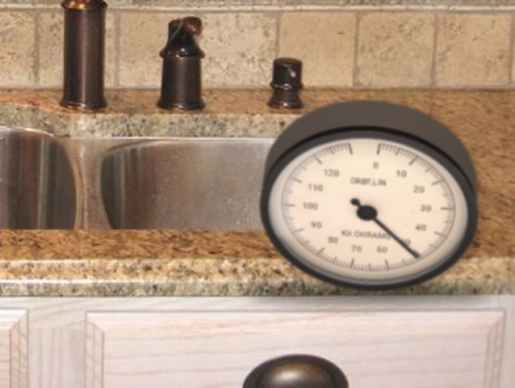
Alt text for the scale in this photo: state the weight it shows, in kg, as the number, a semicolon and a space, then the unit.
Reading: 50; kg
